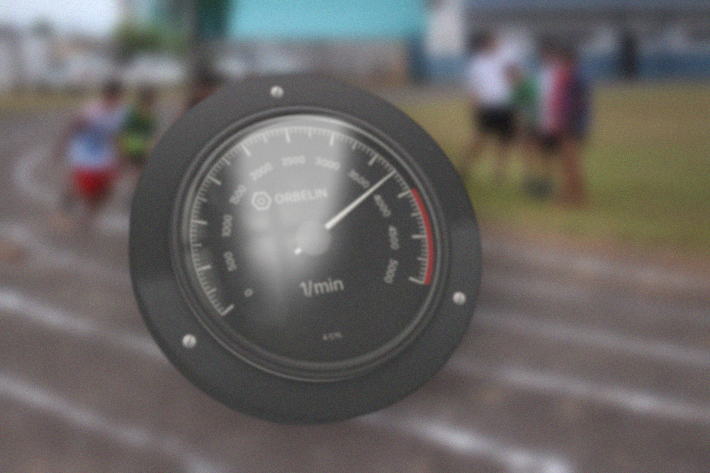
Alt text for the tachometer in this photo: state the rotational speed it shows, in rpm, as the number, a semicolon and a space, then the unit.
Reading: 3750; rpm
